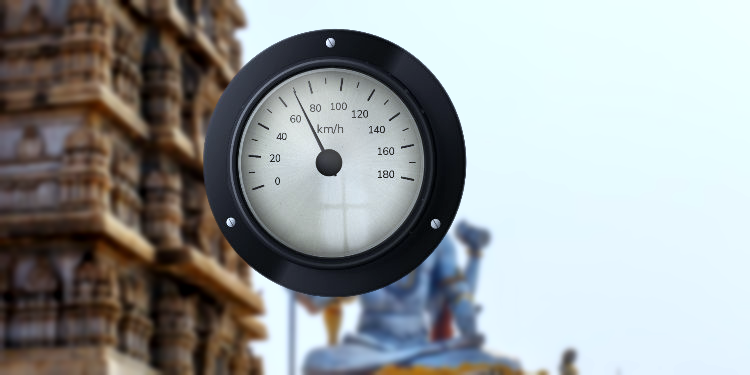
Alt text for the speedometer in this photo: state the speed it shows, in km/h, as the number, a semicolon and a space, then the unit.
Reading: 70; km/h
